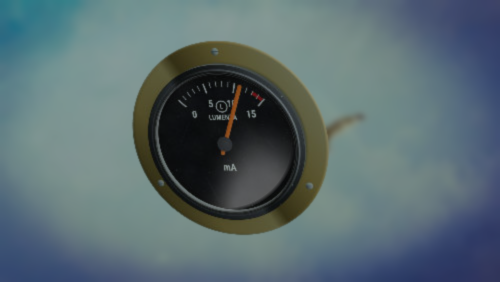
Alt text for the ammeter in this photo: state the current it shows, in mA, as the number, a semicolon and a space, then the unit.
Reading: 11; mA
